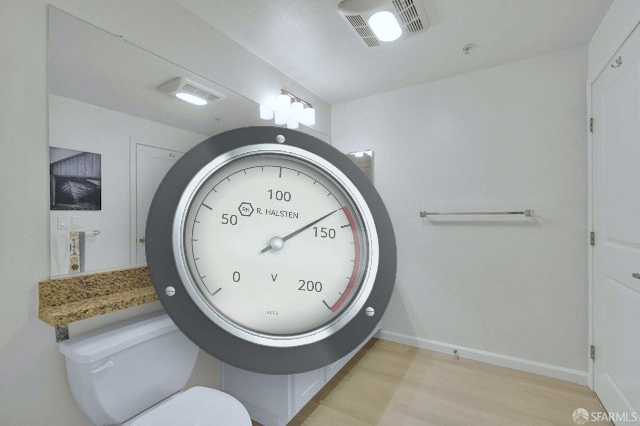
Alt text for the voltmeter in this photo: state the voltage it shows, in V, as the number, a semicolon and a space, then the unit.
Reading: 140; V
